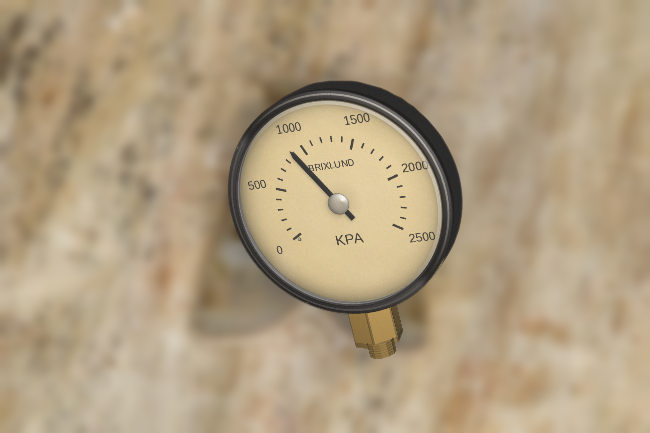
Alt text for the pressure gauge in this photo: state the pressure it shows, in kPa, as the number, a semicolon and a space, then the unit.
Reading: 900; kPa
